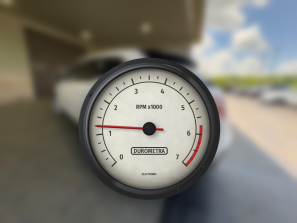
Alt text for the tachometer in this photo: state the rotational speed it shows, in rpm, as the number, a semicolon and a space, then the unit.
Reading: 1250; rpm
